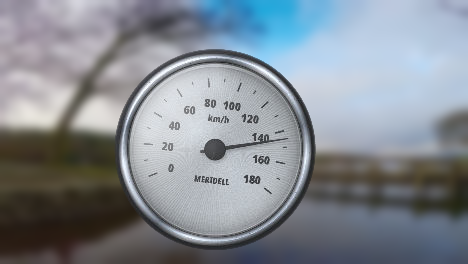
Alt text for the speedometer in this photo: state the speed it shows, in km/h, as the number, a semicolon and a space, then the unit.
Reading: 145; km/h
